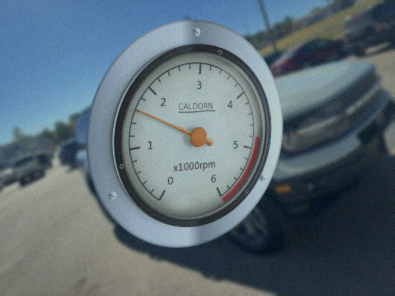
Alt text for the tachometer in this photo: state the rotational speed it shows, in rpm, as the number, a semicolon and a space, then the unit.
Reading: 1600; rpm
